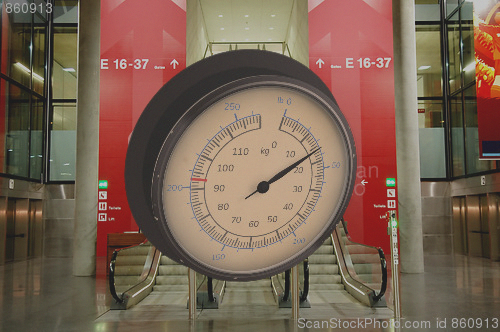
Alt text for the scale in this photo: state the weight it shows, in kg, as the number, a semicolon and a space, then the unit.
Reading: 15; kg
